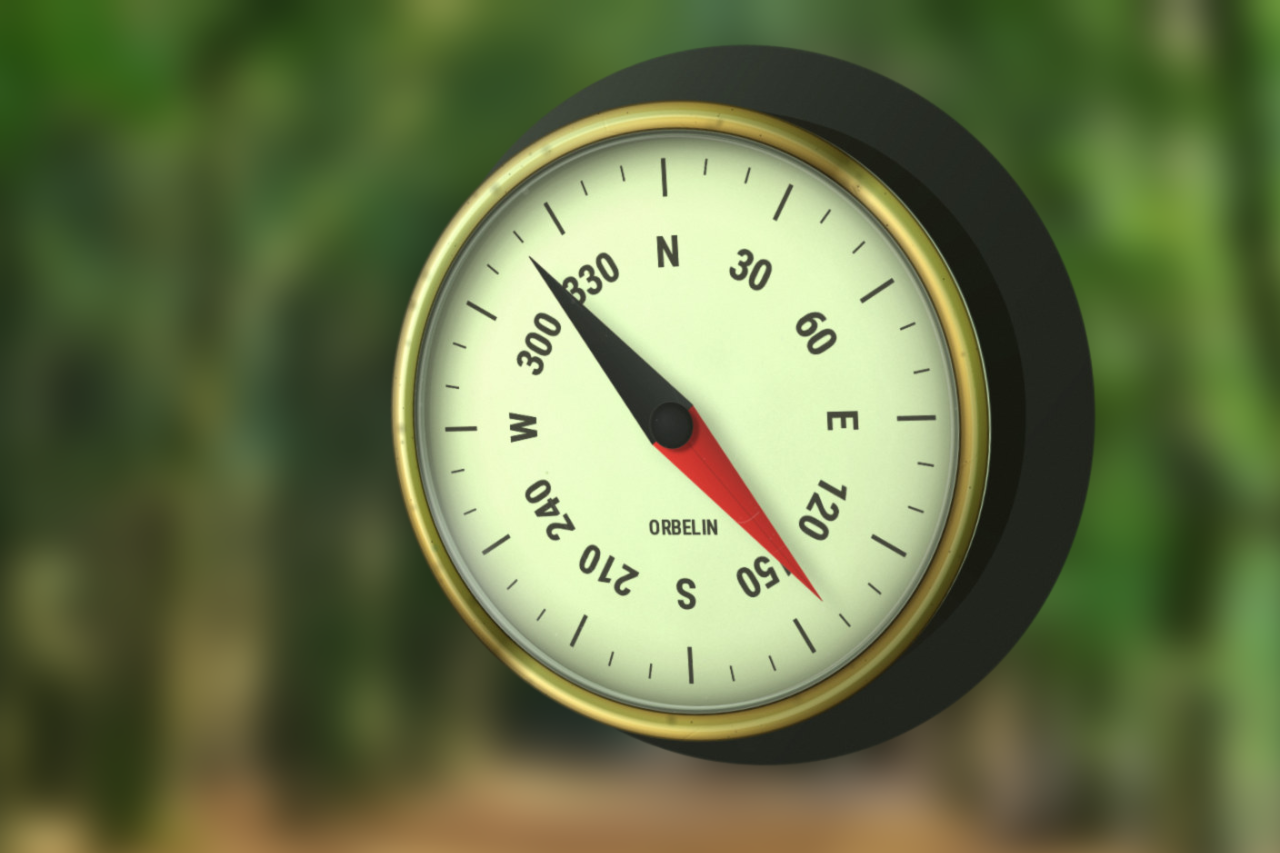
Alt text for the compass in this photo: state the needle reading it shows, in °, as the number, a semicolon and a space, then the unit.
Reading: 140; °
